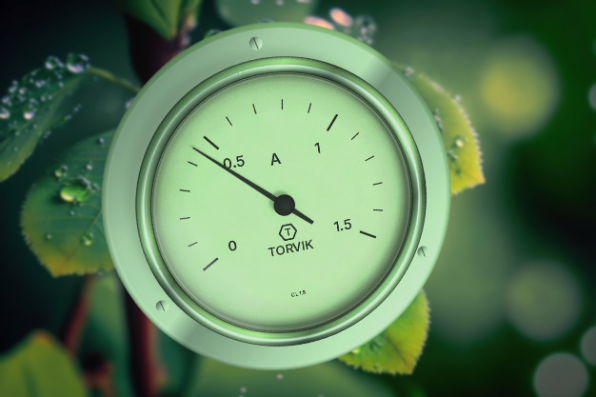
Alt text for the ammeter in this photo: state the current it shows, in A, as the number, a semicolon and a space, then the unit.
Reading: 0.45; A
